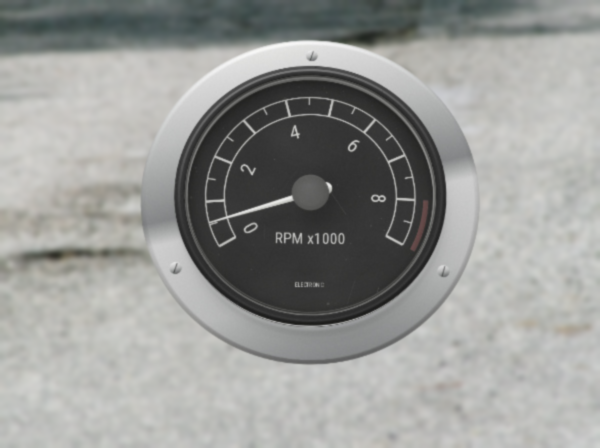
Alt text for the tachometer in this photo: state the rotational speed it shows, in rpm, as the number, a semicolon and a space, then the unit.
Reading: 500; rpm
